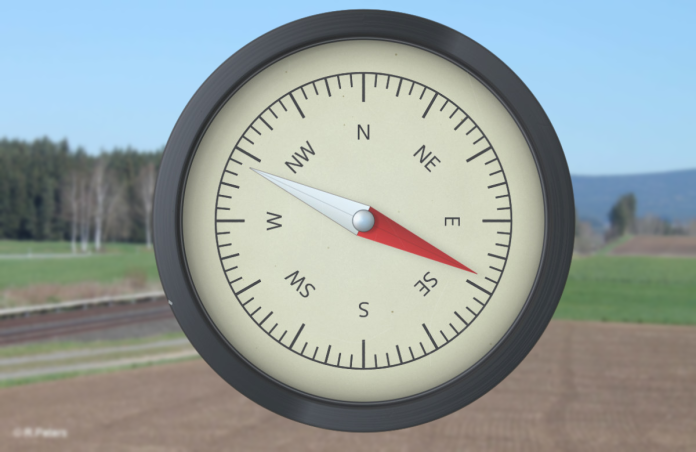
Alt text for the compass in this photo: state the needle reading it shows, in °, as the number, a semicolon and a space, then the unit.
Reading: 115; °
